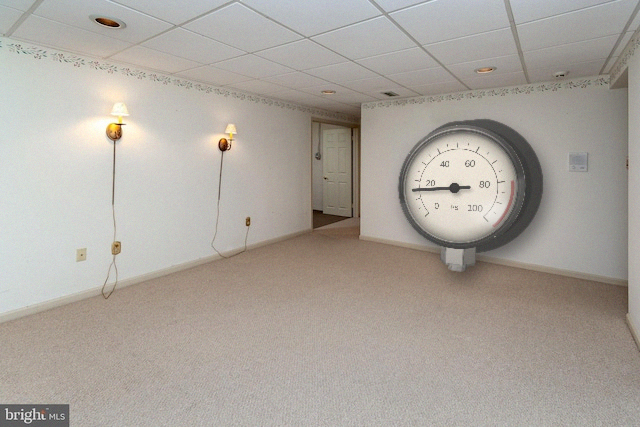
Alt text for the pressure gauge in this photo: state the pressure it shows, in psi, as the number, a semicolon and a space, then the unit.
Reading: 15; psi
